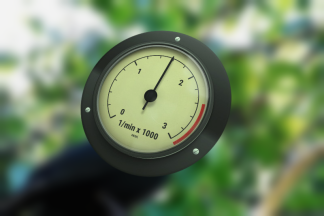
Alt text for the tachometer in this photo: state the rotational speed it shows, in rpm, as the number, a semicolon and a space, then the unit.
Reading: 1600; rpm
